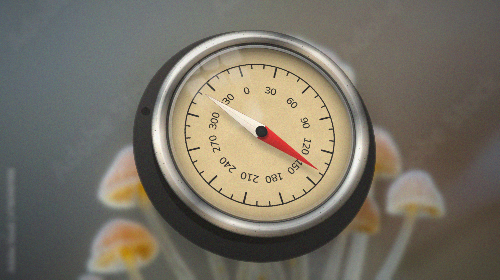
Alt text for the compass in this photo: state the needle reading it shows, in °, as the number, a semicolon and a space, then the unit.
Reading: 140; °
